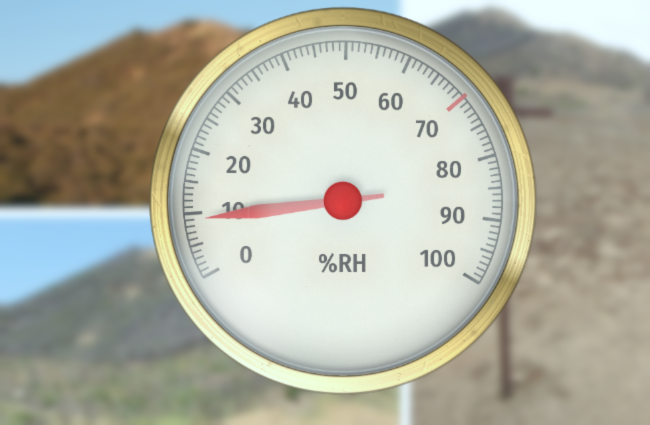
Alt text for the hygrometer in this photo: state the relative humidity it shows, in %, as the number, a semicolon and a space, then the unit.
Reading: 9; %
